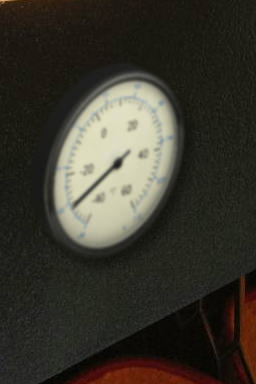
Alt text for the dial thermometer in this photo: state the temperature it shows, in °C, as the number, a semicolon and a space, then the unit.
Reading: -30; °C
